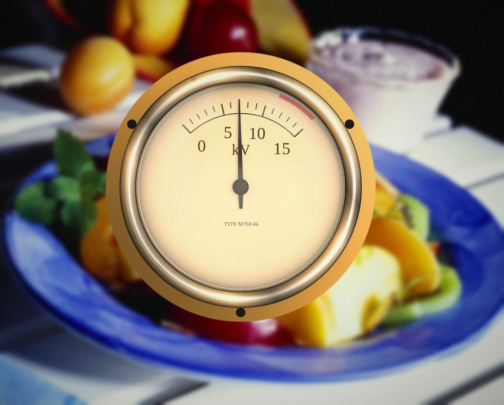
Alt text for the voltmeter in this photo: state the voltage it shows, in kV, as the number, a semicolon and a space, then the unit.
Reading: 7; kV
